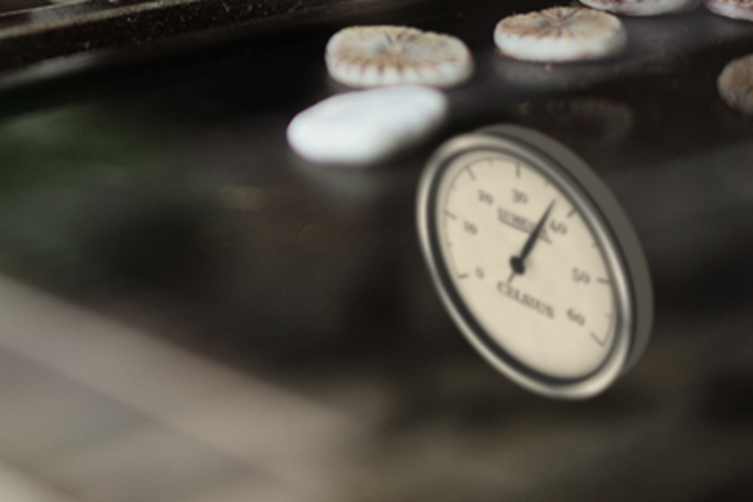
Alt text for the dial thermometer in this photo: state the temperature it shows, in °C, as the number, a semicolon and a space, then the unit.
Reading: 37.5; °C
